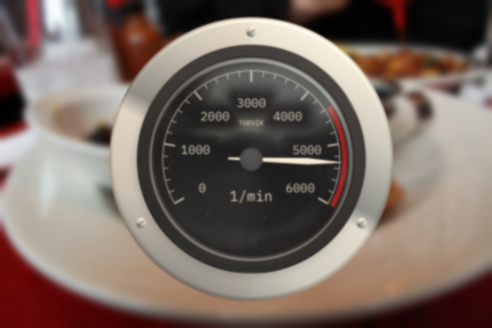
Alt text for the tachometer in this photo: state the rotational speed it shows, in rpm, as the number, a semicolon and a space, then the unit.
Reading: 5300; rpm
